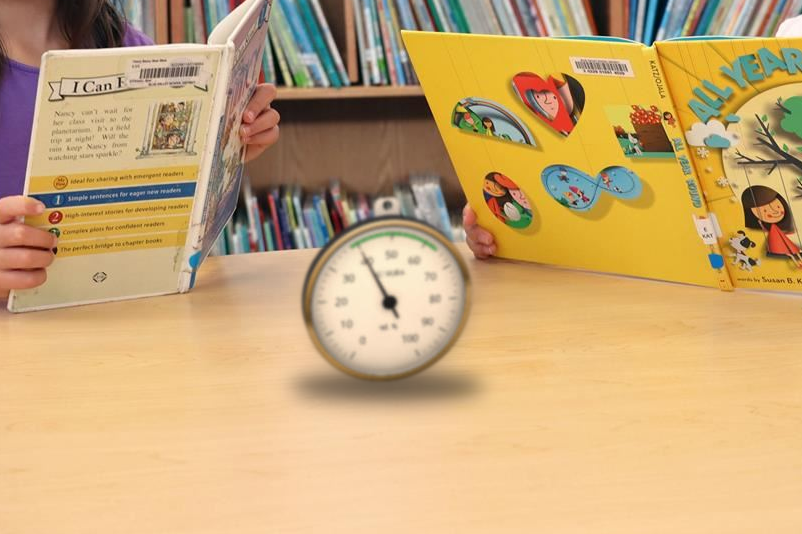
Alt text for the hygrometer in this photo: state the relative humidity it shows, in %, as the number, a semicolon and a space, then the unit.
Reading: 40; %
